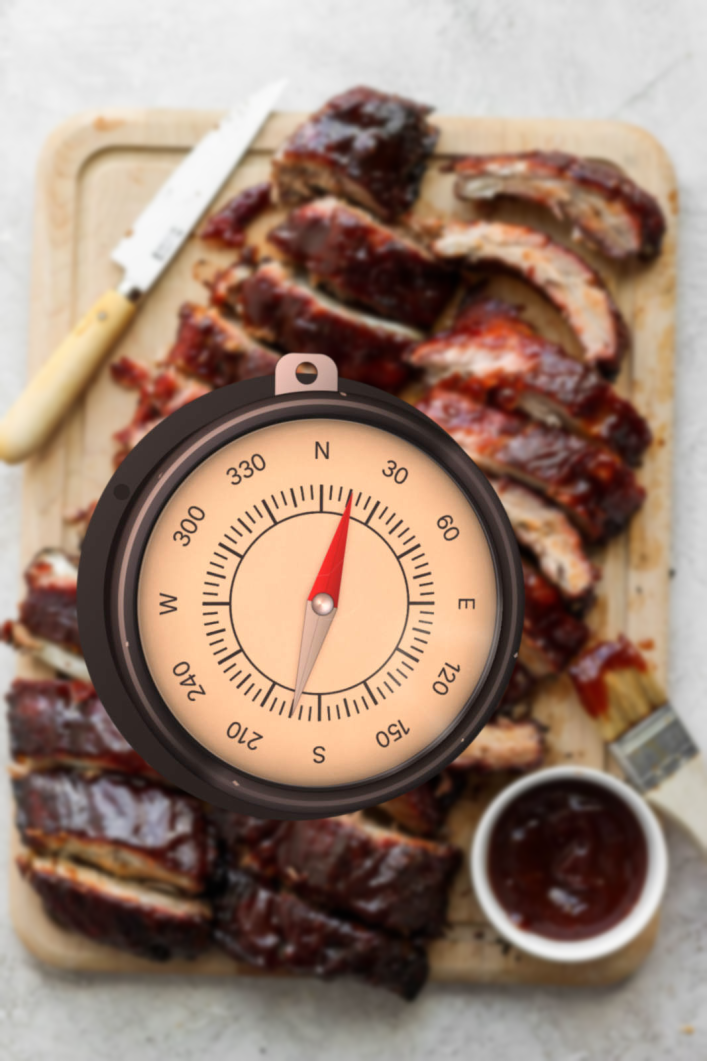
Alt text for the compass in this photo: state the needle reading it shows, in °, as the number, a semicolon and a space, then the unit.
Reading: 15; °
